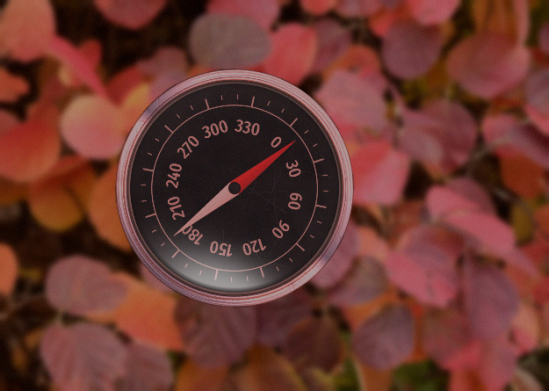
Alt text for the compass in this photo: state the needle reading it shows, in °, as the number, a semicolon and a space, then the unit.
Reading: 10; °
